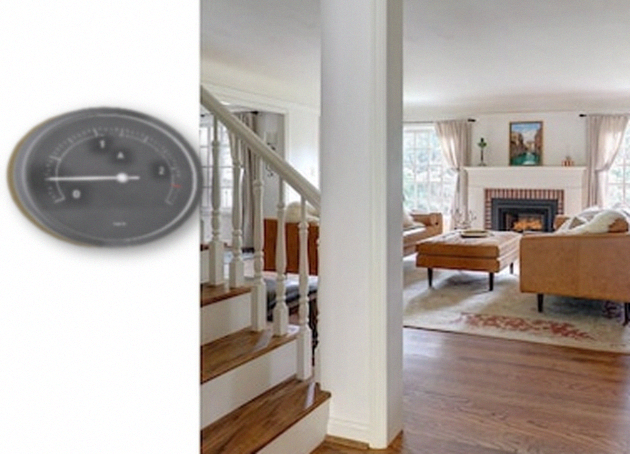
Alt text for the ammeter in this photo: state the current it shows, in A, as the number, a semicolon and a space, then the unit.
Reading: 0.25; A
